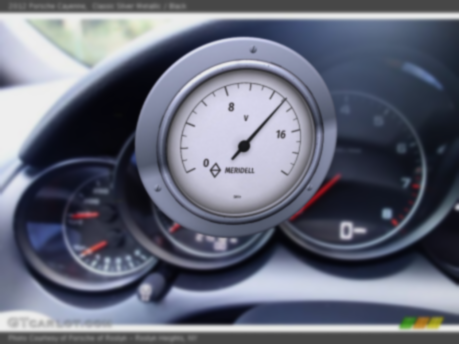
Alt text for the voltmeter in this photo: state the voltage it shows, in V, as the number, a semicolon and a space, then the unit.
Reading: 13; V
